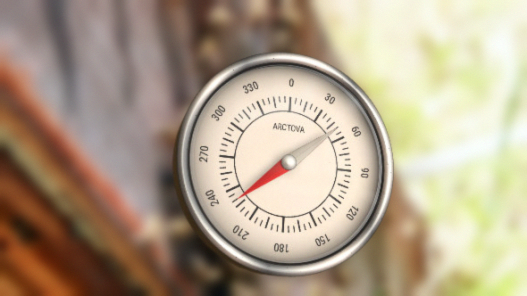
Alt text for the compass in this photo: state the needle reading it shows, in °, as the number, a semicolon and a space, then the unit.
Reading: 230; °
